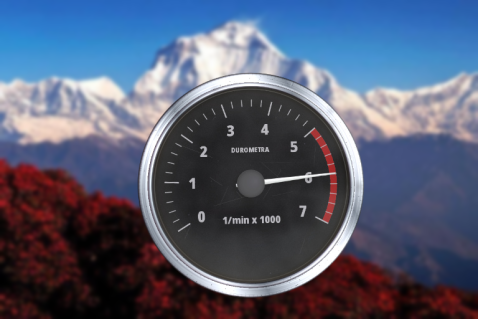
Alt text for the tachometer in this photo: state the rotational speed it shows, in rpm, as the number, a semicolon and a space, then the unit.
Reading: 6000; rpm
